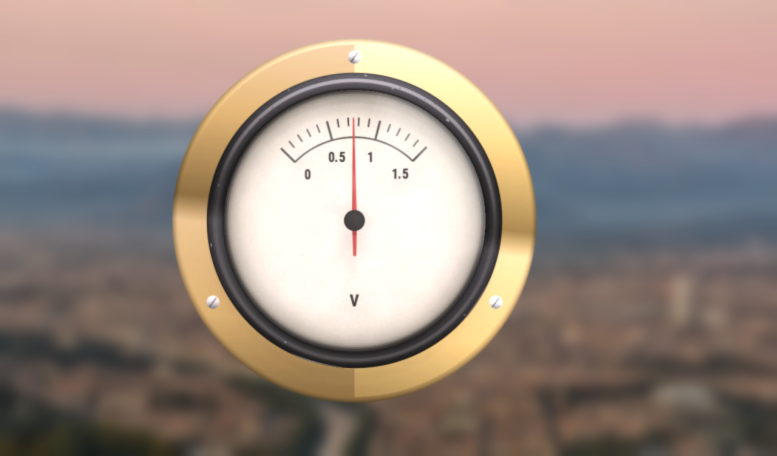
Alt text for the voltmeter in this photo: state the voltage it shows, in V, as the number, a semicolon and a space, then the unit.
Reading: 0.75; V
